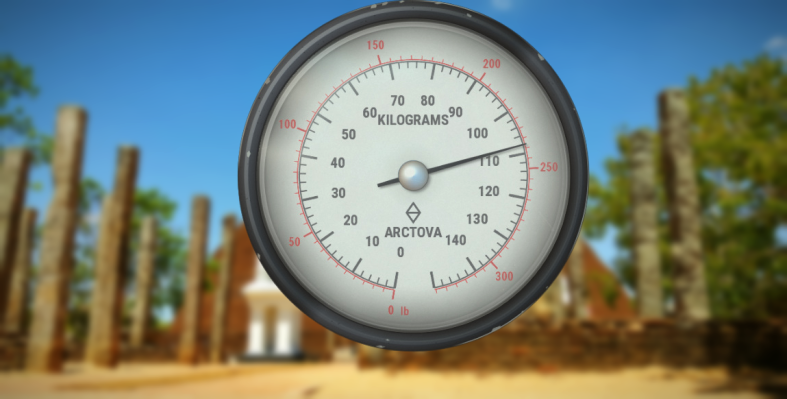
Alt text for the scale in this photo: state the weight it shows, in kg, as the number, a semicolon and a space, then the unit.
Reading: 108; kg
